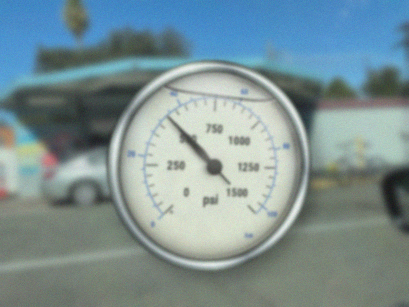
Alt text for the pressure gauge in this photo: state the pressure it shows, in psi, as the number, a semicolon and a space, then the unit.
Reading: 500; psi
